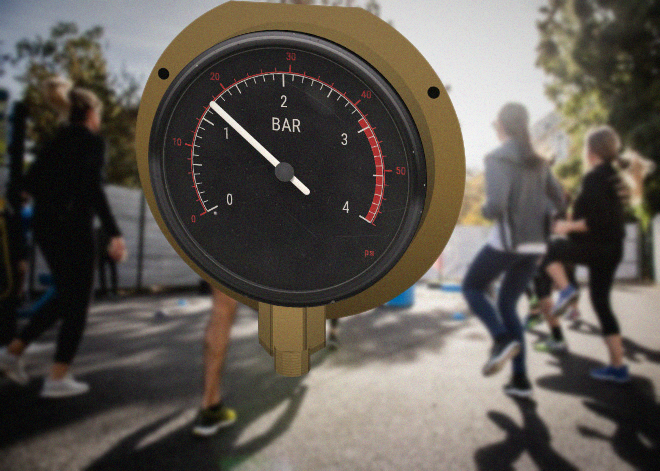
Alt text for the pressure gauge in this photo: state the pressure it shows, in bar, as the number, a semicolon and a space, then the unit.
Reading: 1.2; bar
